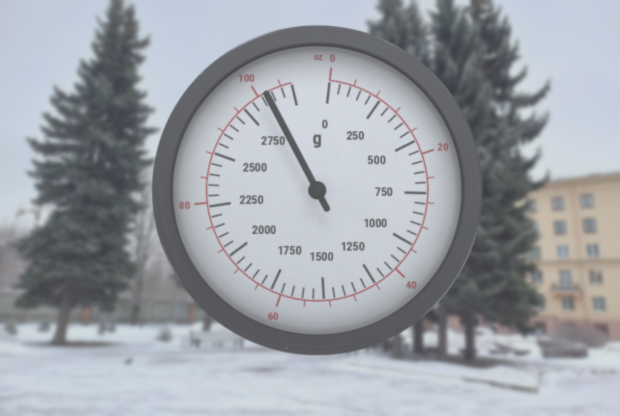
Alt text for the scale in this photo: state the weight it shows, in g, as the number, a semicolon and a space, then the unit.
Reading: 2875; g
